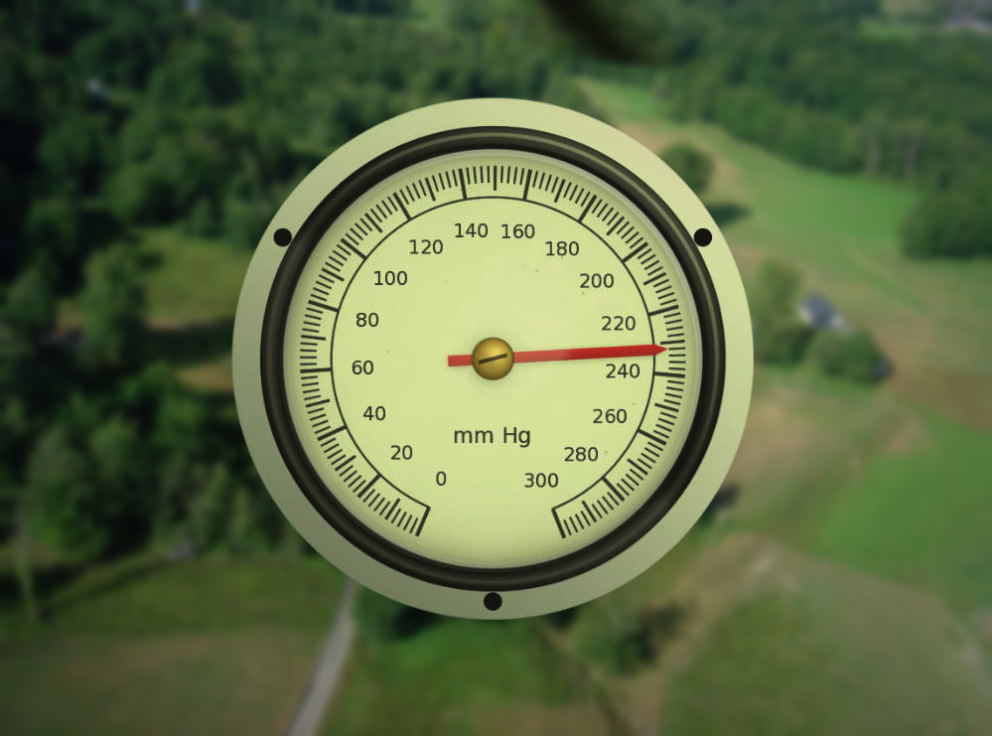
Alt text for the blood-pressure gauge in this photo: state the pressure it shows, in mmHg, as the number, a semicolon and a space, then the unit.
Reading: 232; mmHg
